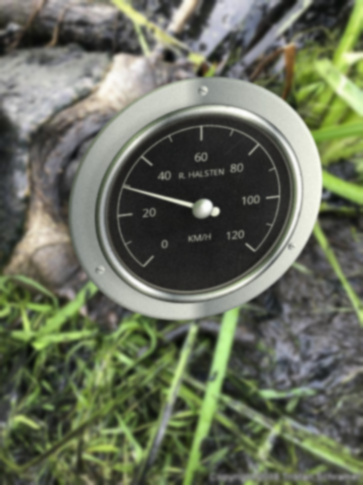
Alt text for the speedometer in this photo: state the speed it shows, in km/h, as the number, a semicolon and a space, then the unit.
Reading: 30; km/h
